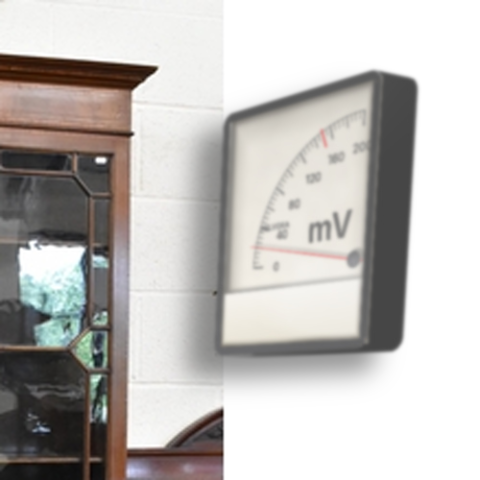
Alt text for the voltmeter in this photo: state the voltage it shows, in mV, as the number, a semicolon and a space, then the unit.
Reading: 20; mV
